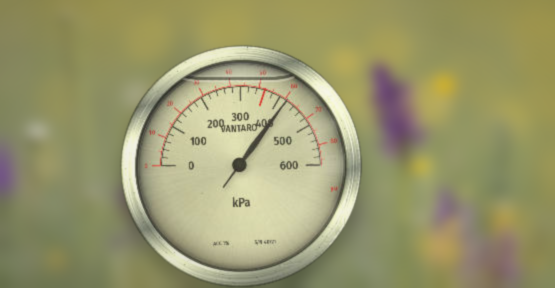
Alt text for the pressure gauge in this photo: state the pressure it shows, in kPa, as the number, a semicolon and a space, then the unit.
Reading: 420; kPa
